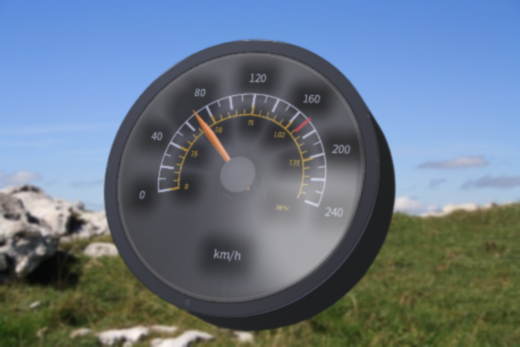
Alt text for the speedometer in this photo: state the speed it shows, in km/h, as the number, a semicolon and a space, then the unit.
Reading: 70; km/h
